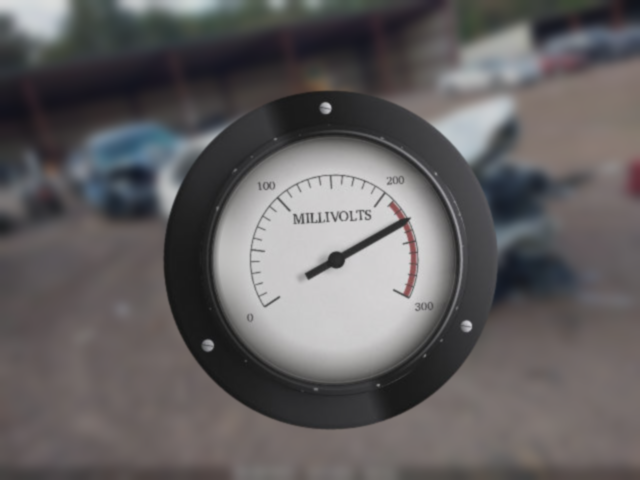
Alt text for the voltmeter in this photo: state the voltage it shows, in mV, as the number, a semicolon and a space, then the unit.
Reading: 230; mV
